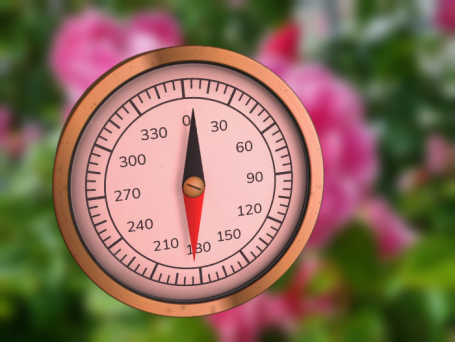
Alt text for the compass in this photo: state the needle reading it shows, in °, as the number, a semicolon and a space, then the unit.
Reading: 185; °
